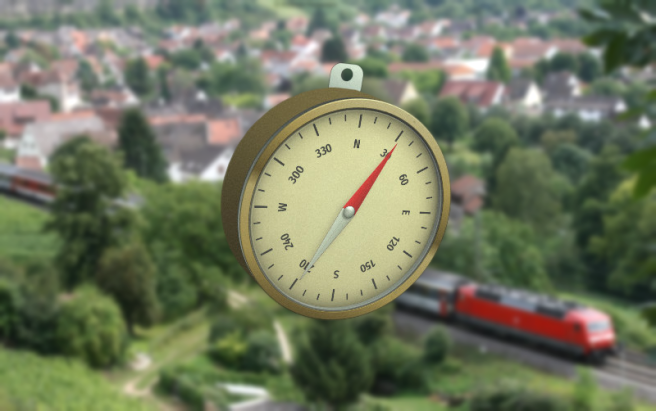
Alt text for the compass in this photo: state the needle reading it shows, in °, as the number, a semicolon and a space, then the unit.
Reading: 30; °
